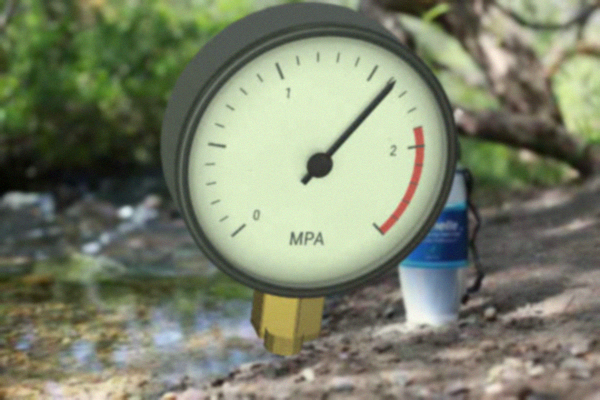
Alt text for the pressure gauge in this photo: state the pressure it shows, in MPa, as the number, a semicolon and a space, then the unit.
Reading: 1.6; MPa
